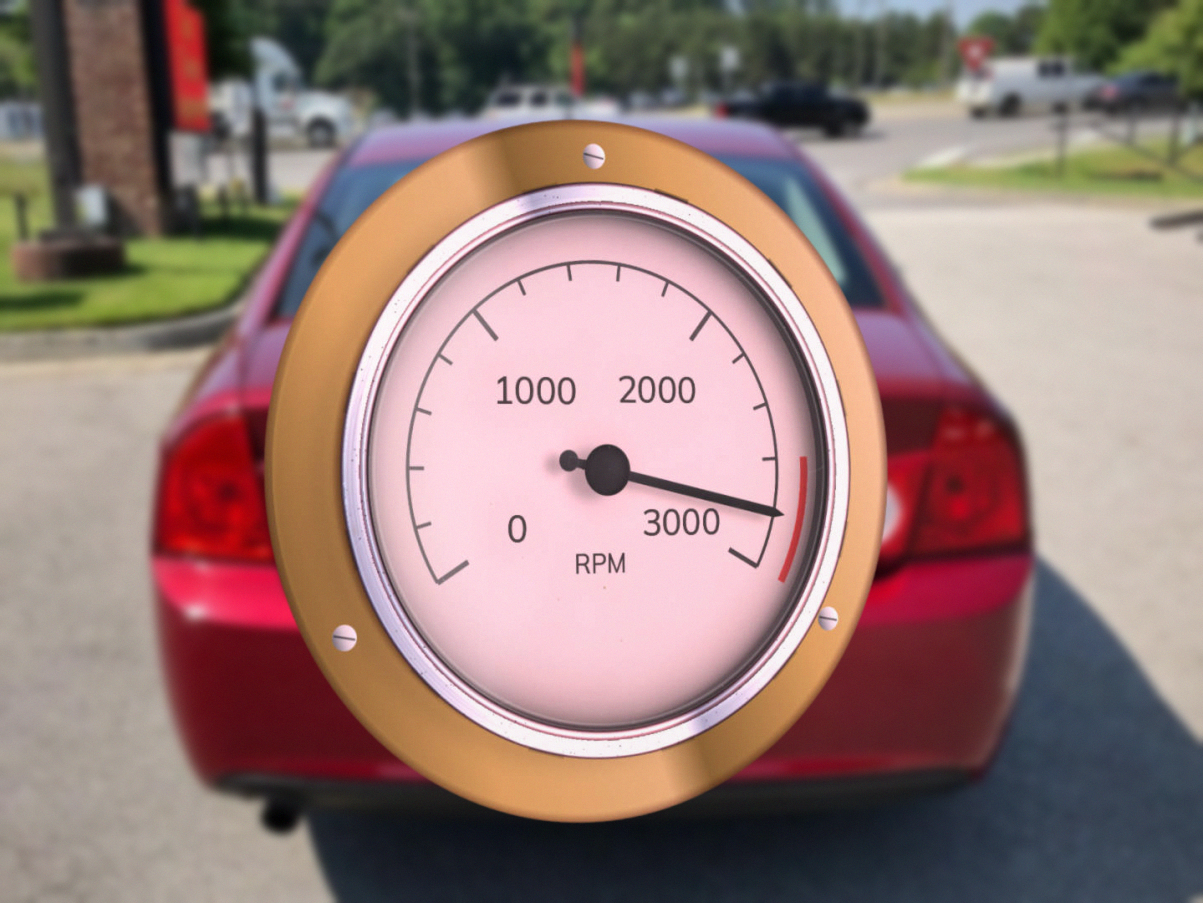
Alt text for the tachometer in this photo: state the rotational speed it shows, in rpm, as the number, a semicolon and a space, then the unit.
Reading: 2800; rpm
